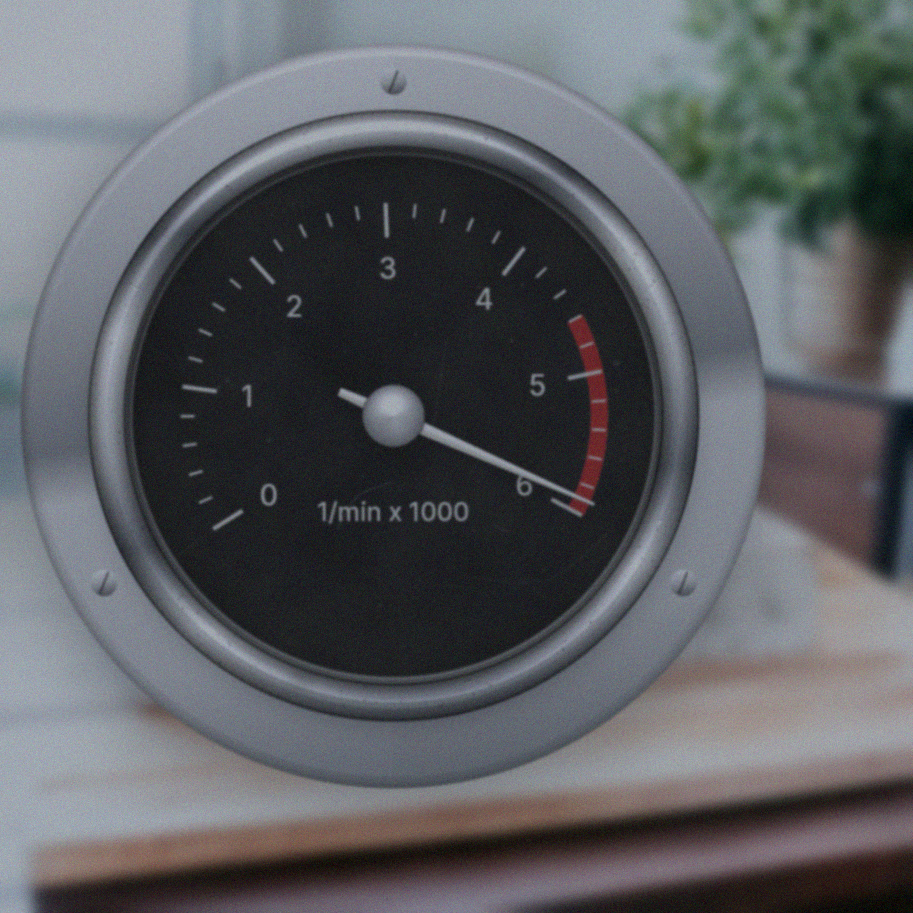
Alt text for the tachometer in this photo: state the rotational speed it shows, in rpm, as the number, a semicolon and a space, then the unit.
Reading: 5900; rpm
